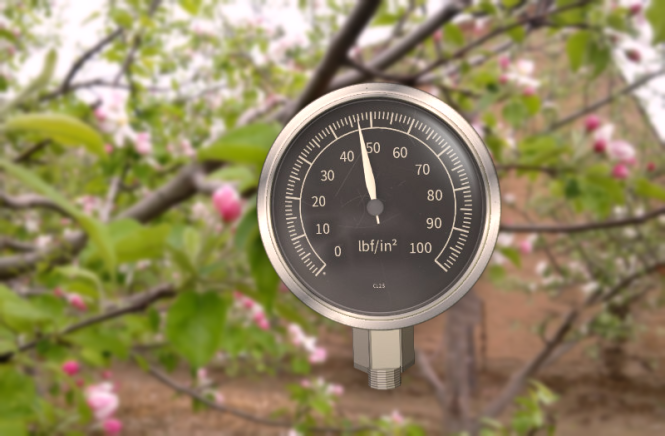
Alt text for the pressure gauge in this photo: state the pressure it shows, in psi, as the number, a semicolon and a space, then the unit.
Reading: 47; psi
